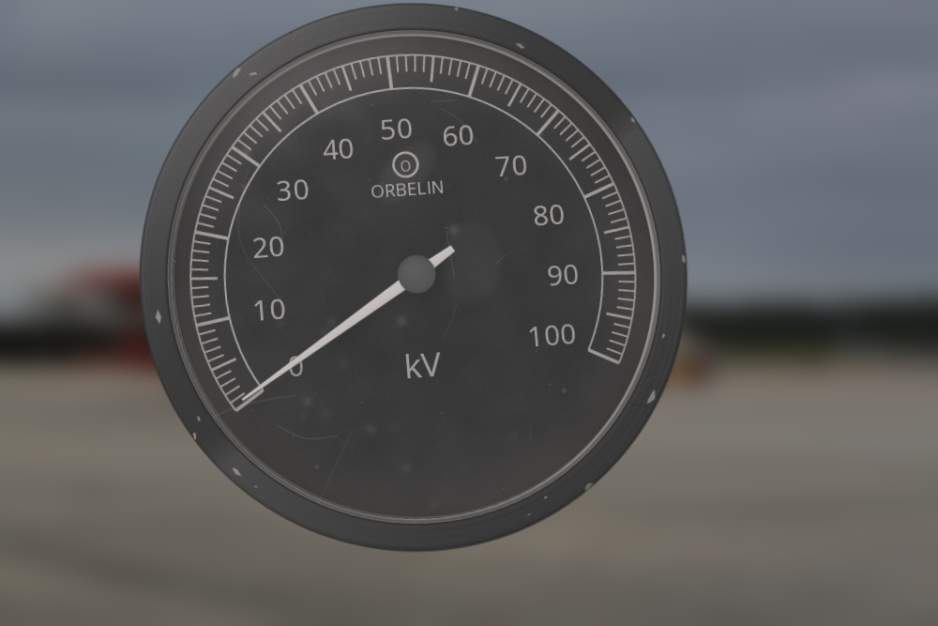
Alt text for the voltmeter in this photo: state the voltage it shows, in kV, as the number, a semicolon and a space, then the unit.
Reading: 0.5; kV
